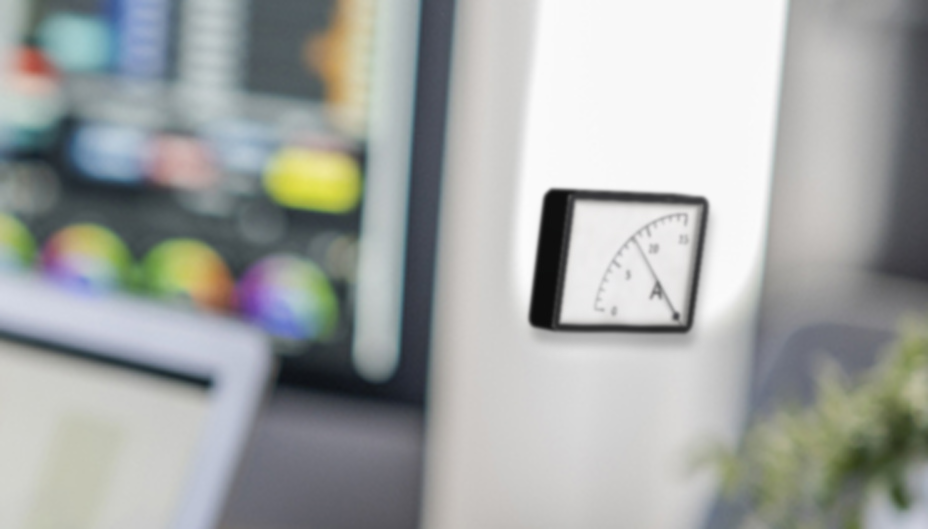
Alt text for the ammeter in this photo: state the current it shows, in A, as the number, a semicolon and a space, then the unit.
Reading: 8; A
